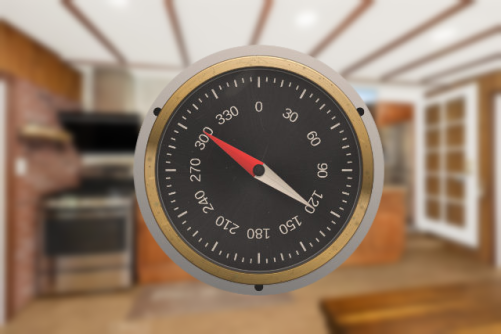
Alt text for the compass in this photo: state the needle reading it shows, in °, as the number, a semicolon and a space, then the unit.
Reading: 305; °
